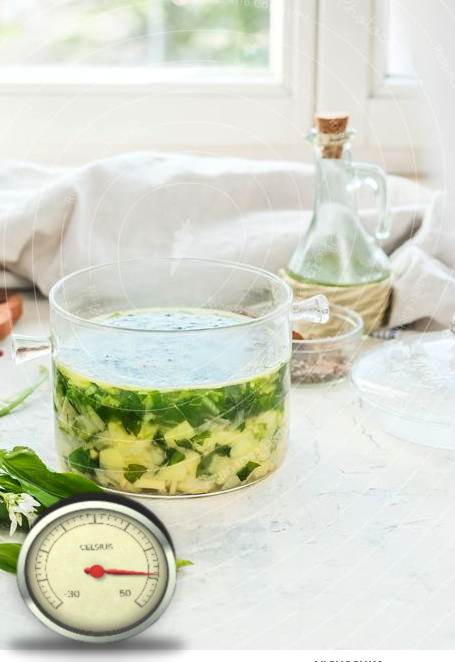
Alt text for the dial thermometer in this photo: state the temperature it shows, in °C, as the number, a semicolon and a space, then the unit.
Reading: 38; °C
